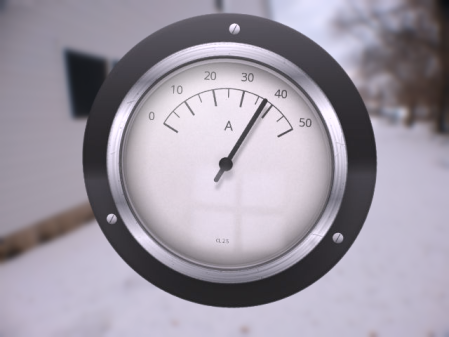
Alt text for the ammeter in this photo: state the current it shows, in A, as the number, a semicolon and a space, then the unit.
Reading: 37.5; A
